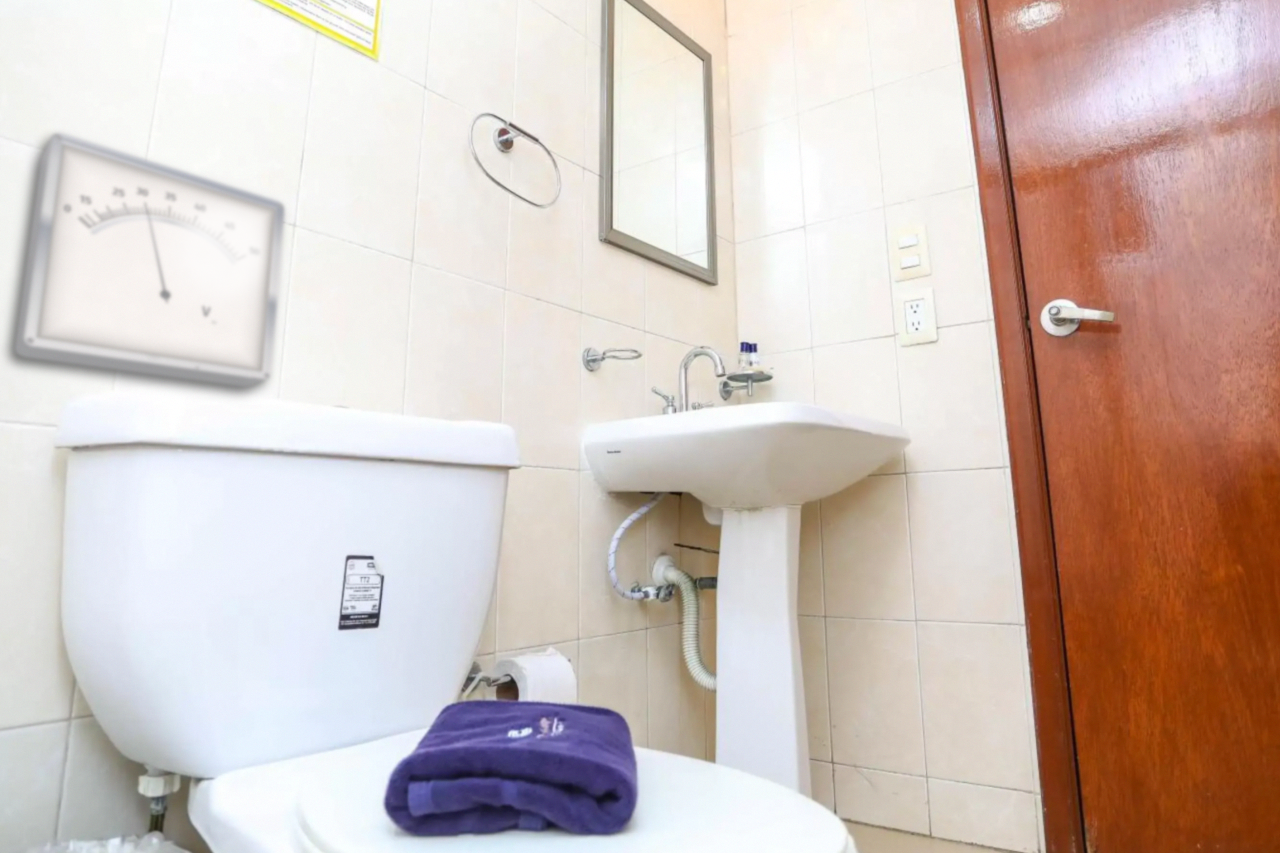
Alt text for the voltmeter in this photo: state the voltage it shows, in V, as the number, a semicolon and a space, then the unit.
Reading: 30; V
